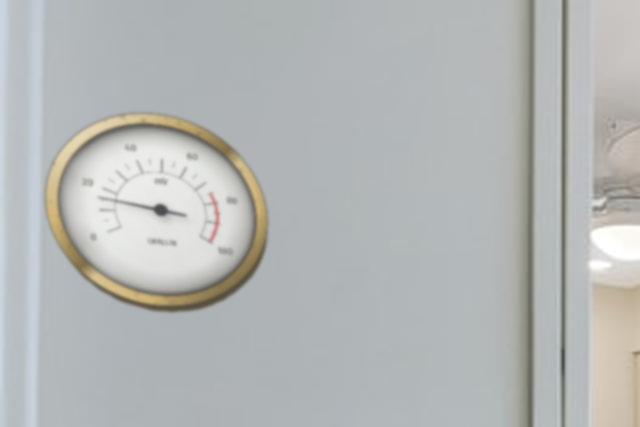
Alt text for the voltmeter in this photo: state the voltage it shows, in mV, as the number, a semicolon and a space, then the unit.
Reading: 15; mV
